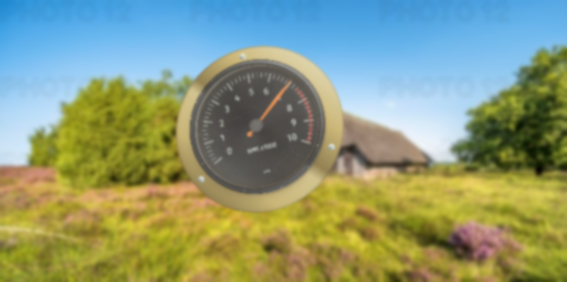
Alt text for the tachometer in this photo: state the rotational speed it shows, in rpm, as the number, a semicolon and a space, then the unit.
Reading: 7000; rpm
